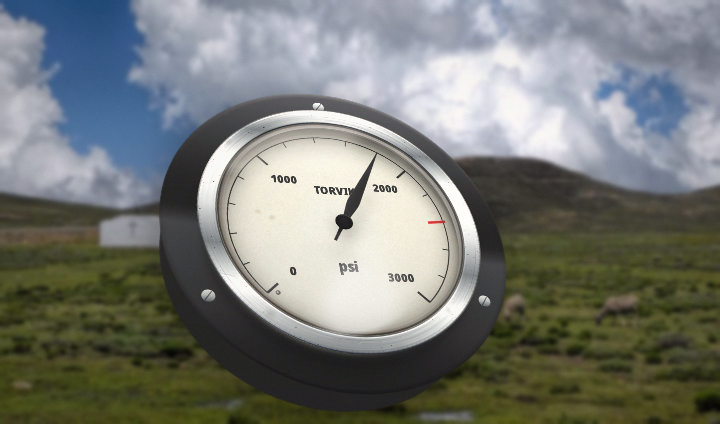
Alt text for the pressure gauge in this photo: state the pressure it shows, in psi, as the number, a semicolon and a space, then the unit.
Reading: 1800; psi
